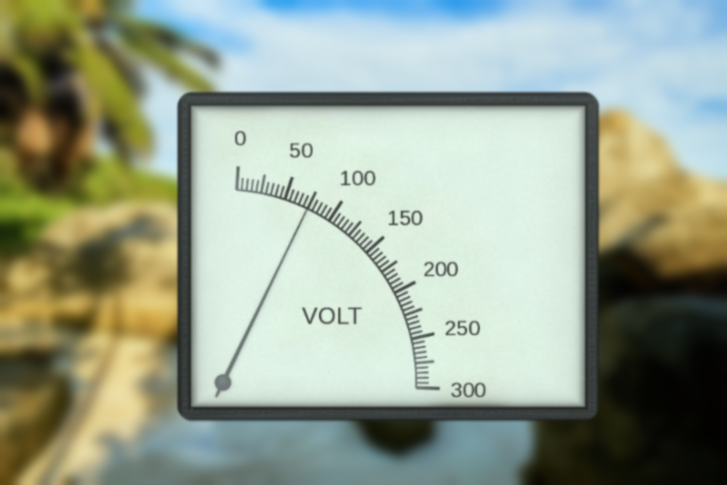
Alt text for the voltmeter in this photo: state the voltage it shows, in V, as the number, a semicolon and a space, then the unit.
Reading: 75; V
